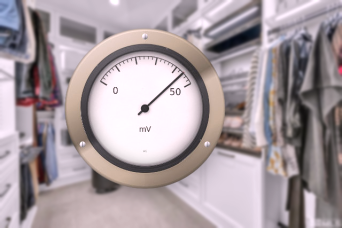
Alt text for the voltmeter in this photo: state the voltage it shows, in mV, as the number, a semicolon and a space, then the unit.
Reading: 44; mV
